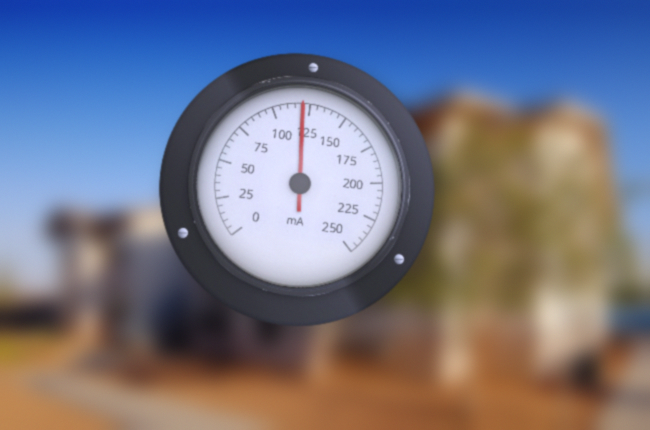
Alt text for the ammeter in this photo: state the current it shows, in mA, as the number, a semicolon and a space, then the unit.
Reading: 120; mA
